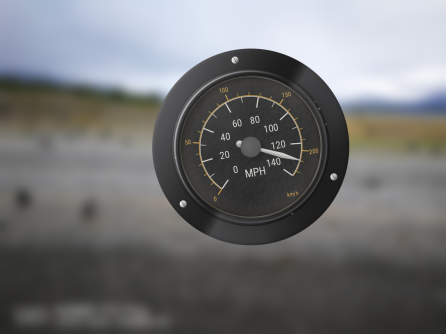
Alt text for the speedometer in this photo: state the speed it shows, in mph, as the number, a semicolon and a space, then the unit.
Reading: 130; mph
